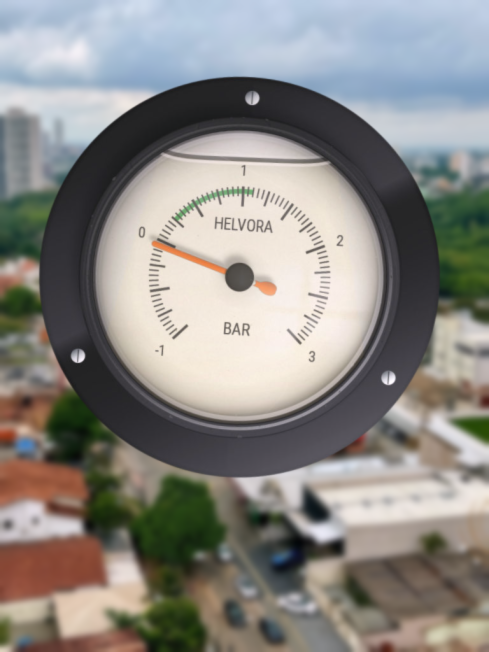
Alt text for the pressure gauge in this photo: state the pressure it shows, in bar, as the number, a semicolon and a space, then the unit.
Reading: -0.05; bar
